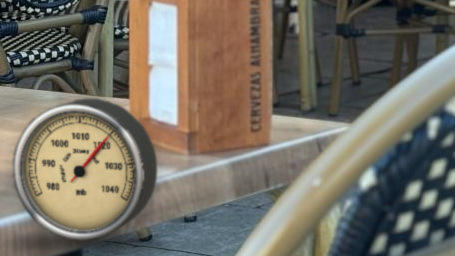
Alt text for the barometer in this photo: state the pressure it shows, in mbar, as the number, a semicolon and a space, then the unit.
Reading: 1020; mbar
